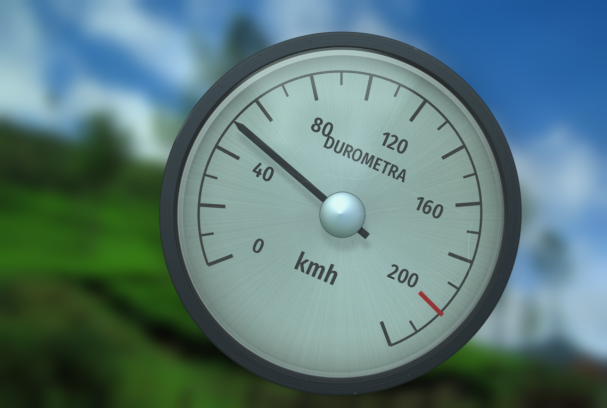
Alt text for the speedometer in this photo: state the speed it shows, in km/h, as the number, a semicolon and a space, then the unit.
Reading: 50; km/h
